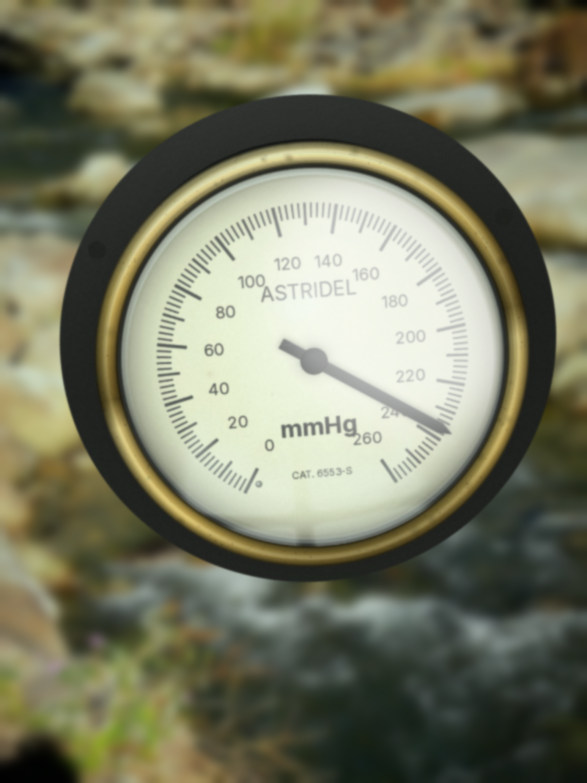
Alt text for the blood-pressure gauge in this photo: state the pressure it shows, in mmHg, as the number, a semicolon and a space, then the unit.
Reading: 236; mmHg
